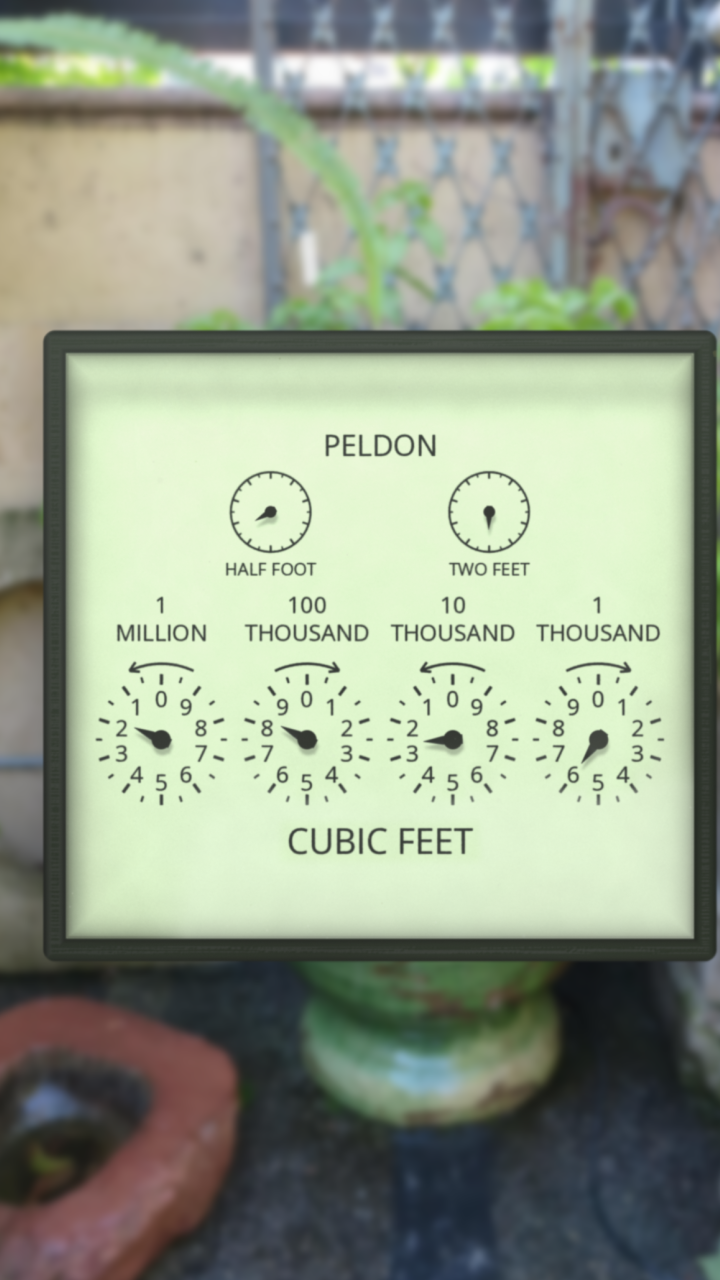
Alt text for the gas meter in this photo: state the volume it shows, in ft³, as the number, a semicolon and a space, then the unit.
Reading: 182600; ft³
